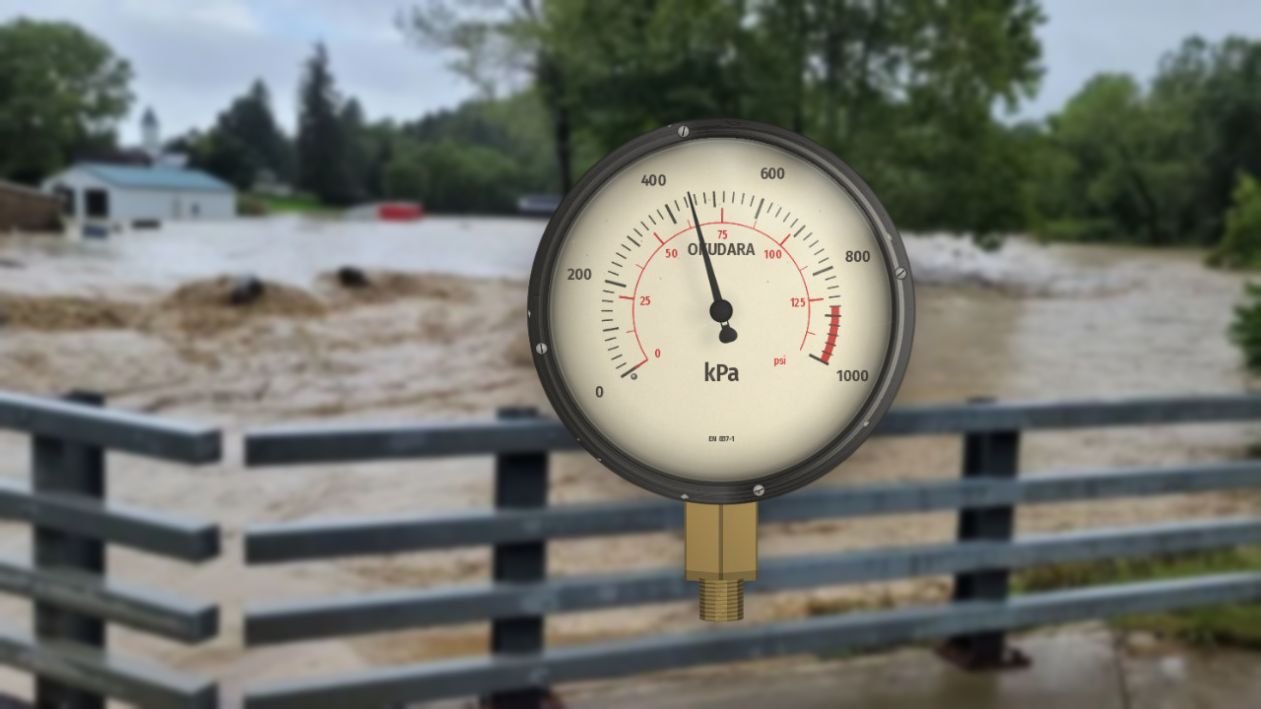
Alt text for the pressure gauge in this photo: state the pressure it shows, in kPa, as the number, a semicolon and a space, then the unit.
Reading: 450; kPa
